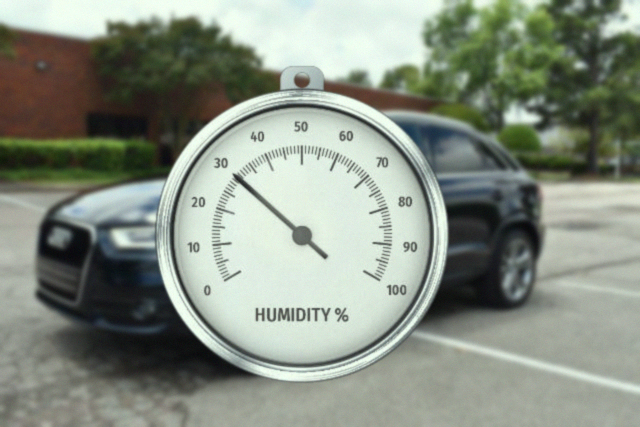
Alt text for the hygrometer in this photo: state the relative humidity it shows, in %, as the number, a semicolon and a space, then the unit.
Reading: 30; %
